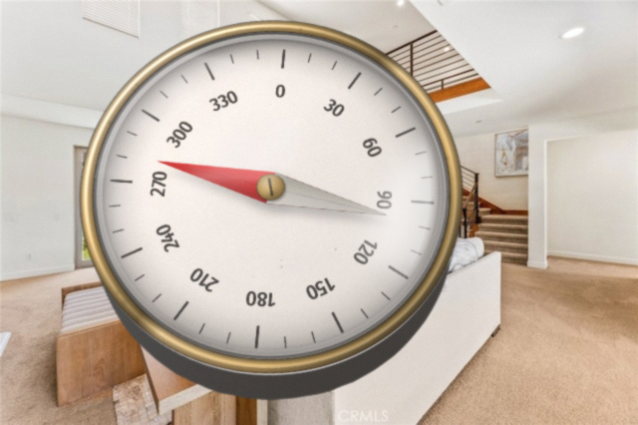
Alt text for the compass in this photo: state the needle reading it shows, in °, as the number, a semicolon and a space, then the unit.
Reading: 280; °
